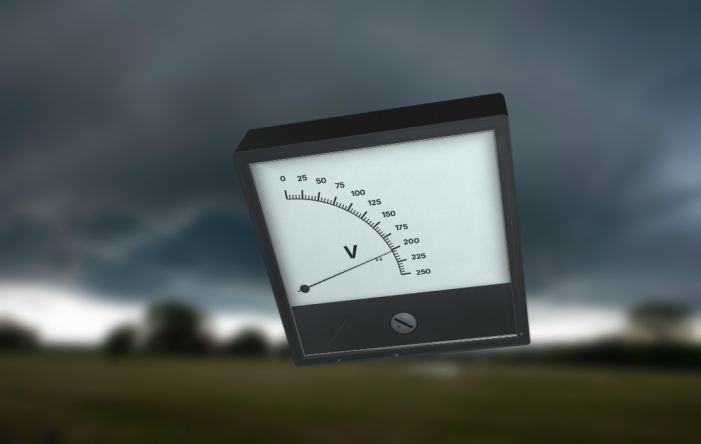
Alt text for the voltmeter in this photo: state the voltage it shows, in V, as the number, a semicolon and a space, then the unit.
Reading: 200; V
